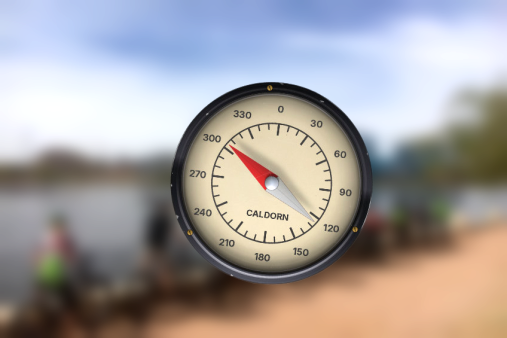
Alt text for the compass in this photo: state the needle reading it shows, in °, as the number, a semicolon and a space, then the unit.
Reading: 305; °
